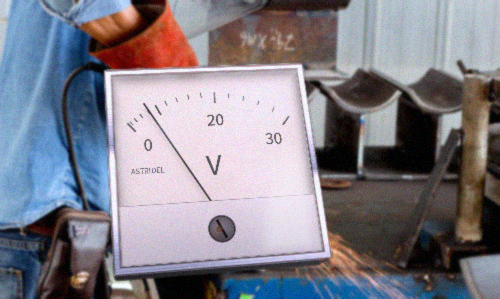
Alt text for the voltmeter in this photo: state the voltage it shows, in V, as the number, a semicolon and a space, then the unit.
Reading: 8; V
